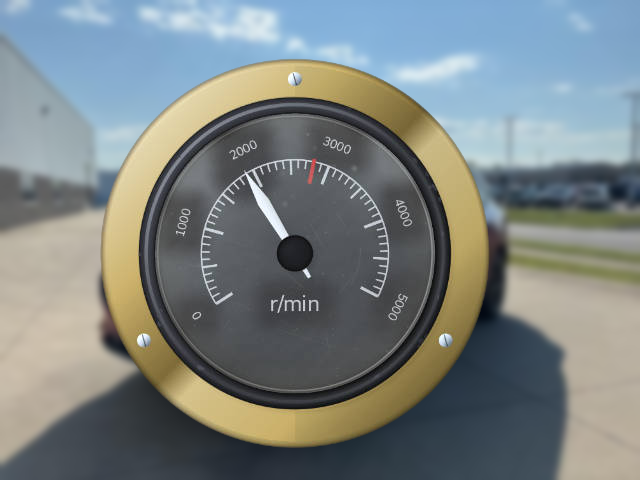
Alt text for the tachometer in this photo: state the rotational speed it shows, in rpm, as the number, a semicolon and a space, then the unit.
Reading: 1900; rpm
